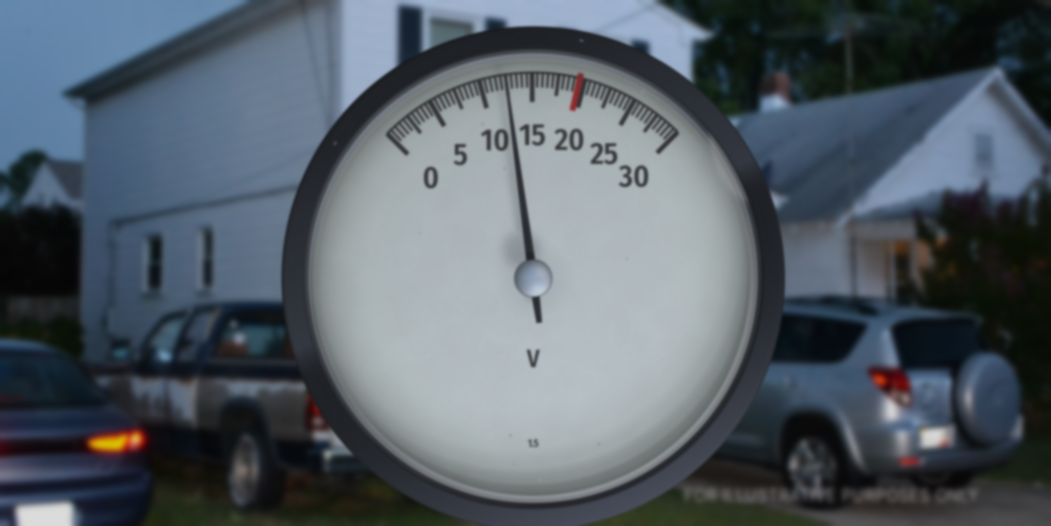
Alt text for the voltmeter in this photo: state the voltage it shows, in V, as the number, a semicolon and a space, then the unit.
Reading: 12.5; V
